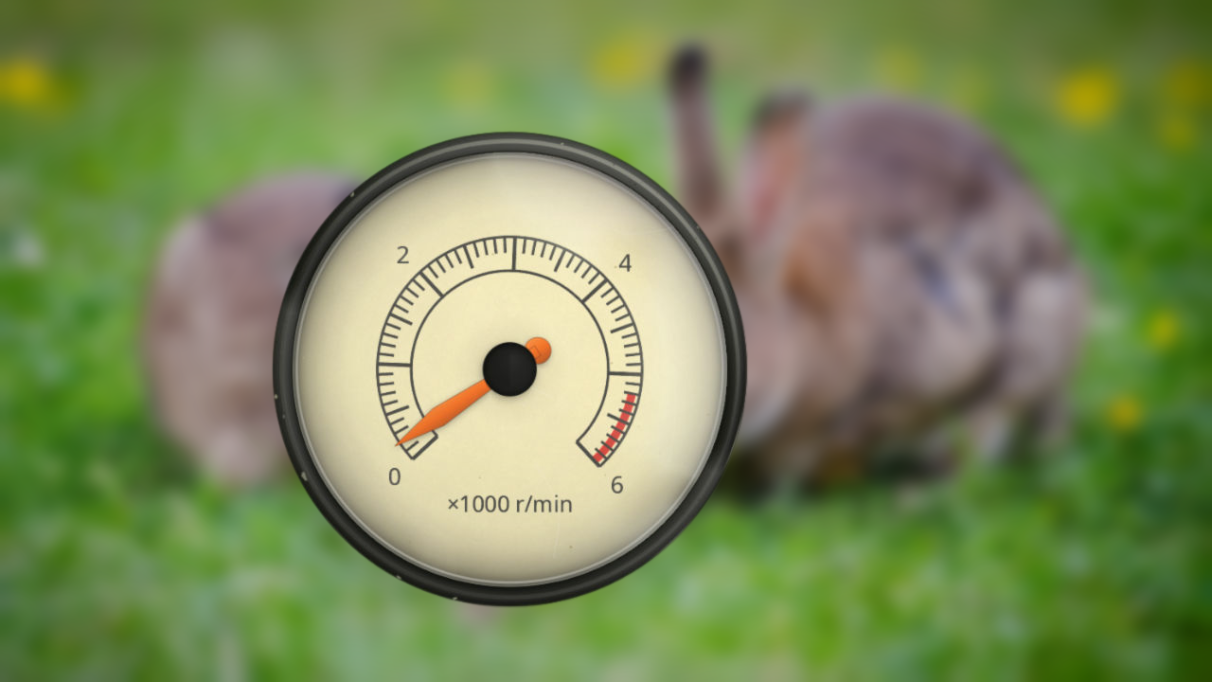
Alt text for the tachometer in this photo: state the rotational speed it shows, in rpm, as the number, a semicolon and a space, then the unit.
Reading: 200; rpm
